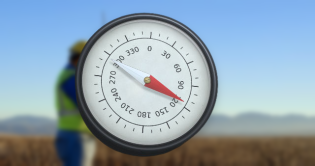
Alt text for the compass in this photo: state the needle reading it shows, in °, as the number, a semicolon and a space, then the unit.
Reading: 115; °
